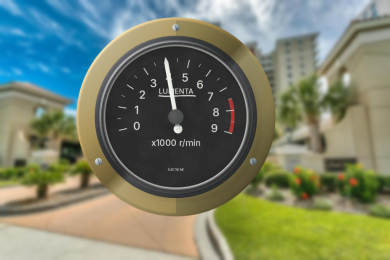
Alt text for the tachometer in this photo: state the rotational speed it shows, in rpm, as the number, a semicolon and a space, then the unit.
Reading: 4000; rpm
